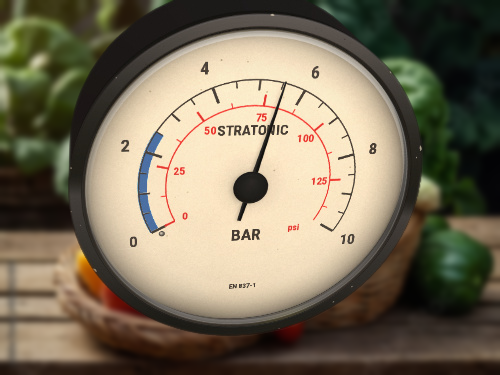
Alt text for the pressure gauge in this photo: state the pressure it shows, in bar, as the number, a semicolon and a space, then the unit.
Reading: 5.5; bar
